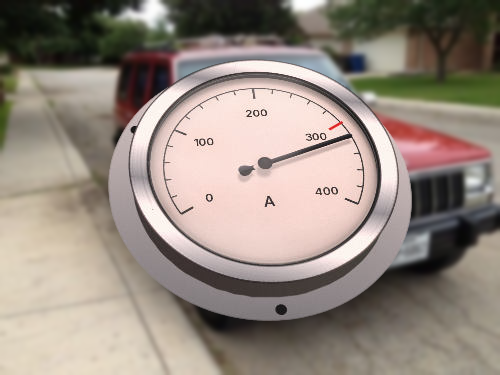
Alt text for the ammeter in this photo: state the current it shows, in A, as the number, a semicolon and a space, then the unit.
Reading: 320; A
